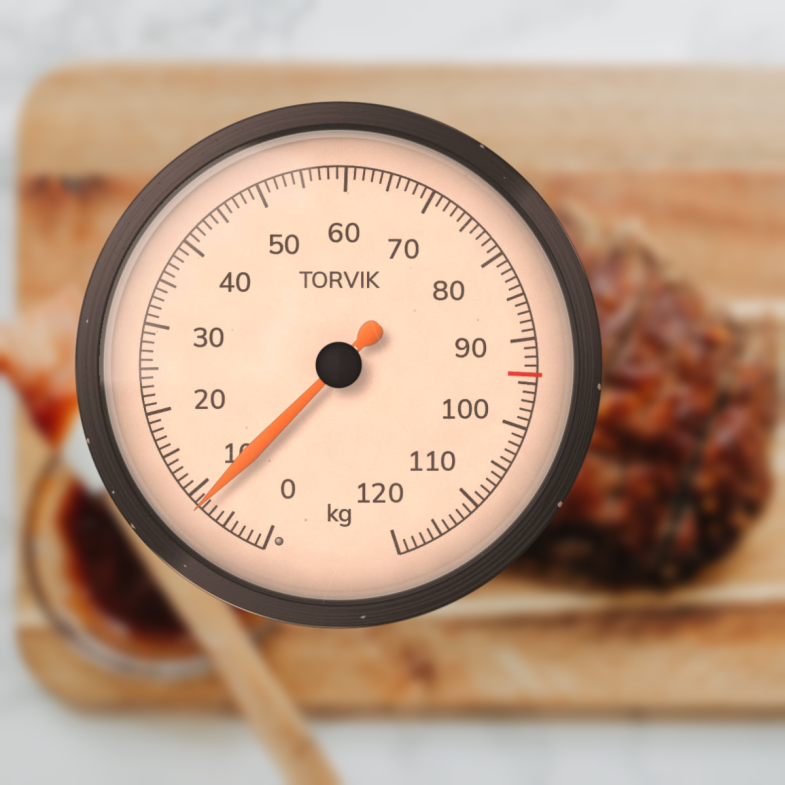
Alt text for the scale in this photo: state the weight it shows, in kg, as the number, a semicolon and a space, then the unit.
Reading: 8.5; kg
